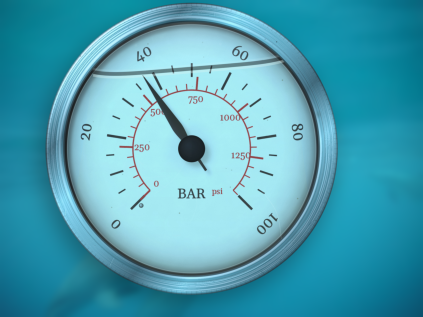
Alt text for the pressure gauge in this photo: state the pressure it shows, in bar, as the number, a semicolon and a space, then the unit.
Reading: 37.5; bar
